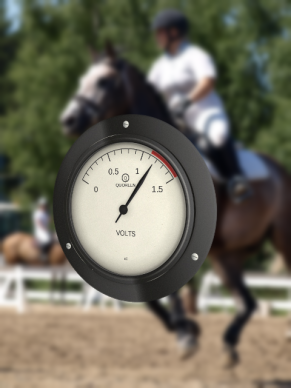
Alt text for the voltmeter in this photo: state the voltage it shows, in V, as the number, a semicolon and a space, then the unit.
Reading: 1.2; V
